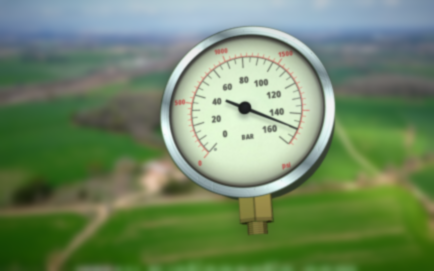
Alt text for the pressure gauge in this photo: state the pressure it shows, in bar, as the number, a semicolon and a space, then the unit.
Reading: 150; bar
